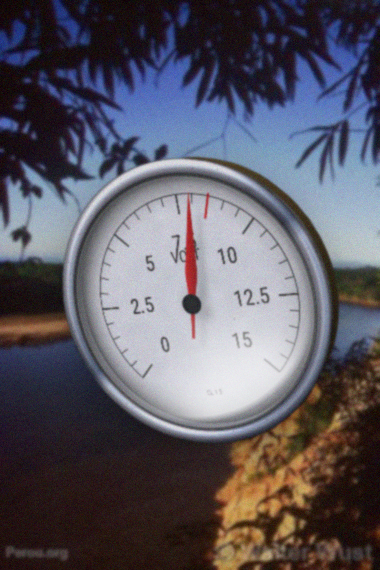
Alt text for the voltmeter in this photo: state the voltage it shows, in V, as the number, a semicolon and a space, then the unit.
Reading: 8; V
